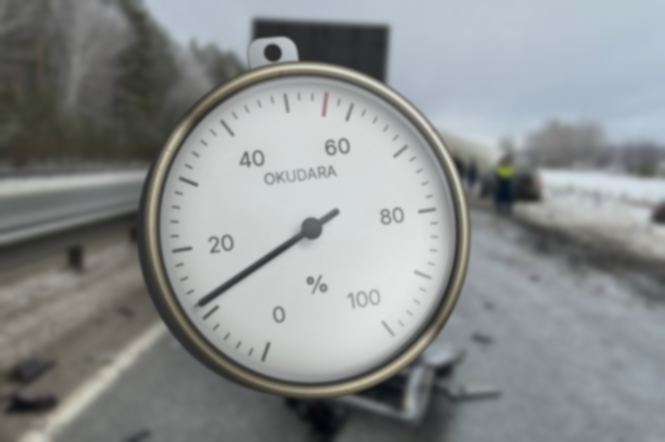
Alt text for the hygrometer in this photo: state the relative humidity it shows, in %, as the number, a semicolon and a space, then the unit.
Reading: 12; %
